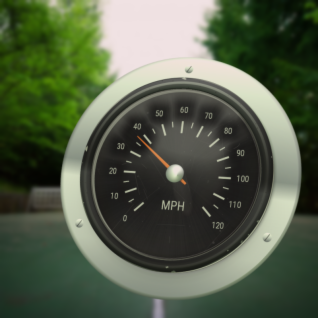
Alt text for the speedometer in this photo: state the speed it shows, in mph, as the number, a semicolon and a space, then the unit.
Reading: 37.5; mph
